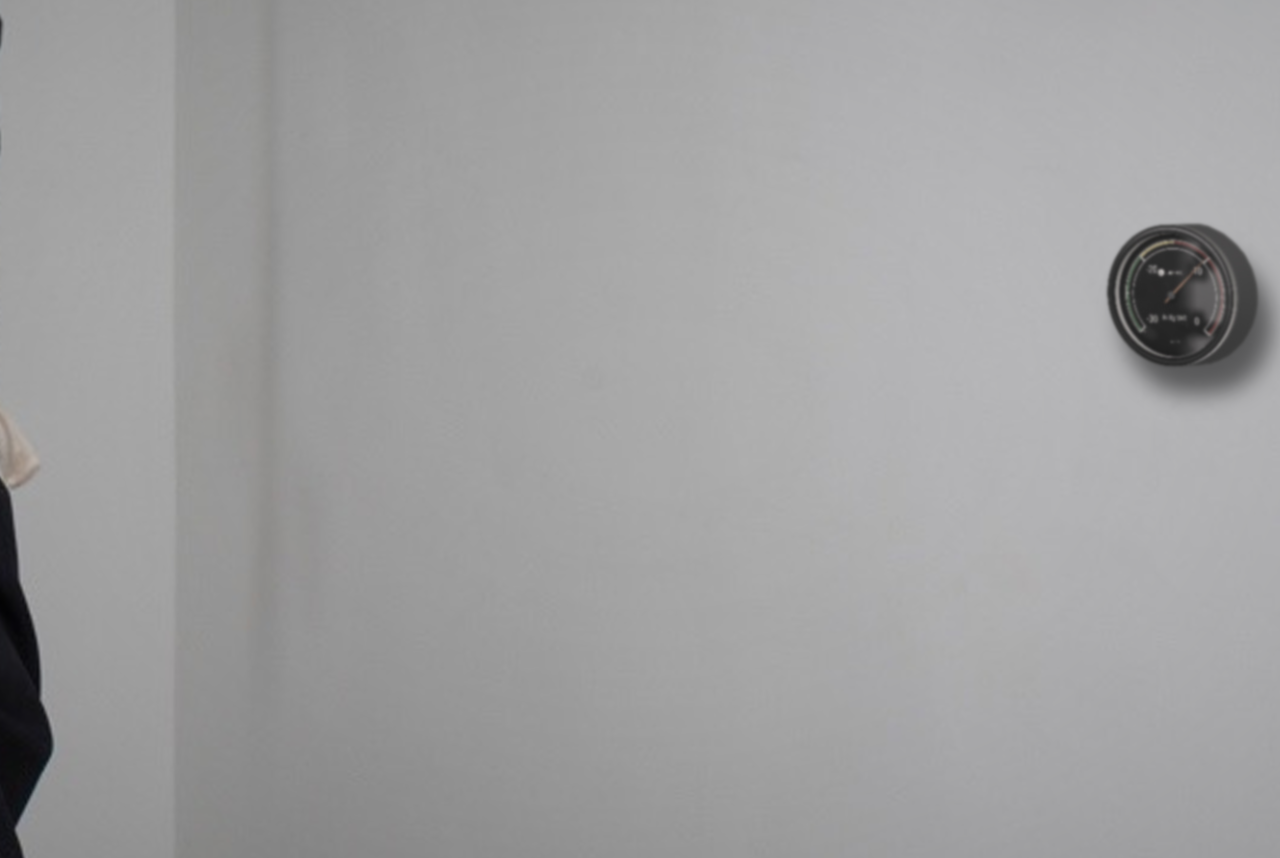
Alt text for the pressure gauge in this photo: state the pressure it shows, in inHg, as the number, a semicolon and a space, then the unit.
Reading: -10; inHg
